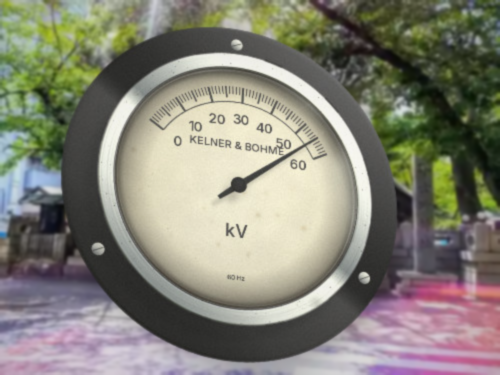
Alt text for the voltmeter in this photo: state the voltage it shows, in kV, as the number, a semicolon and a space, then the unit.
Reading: 55; kV
